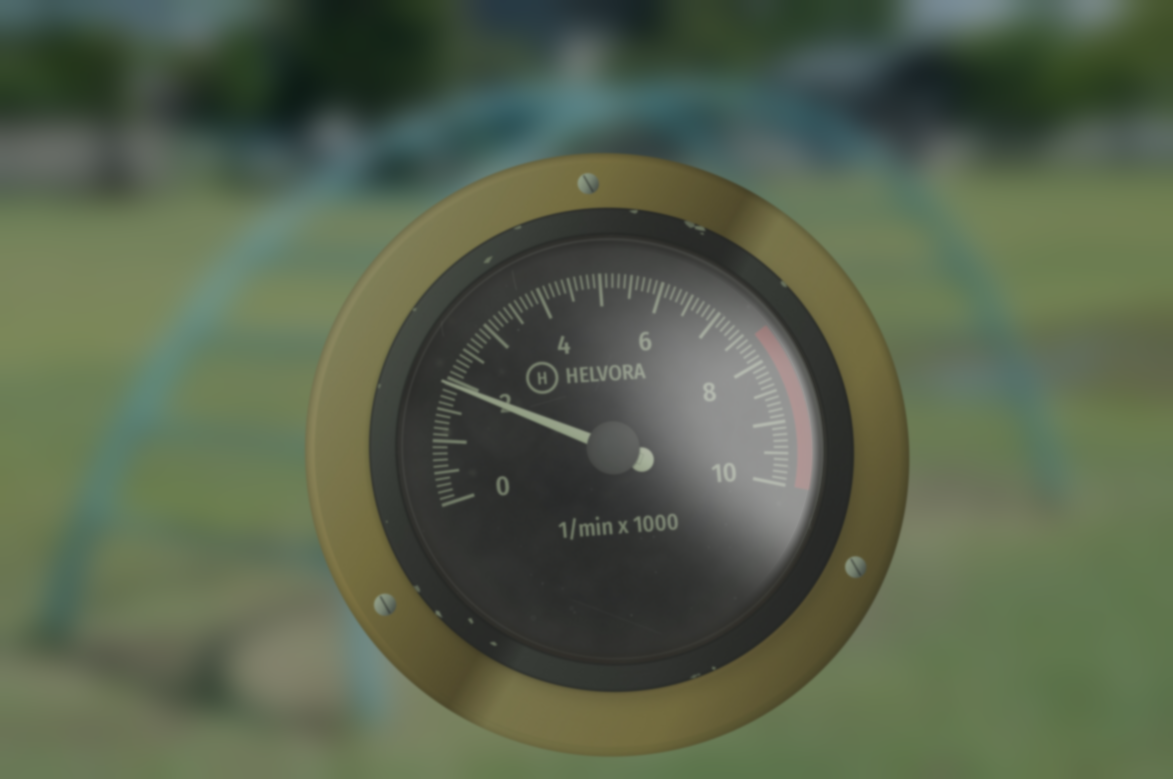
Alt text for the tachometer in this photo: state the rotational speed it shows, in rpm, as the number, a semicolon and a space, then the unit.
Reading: 1900; rpm
